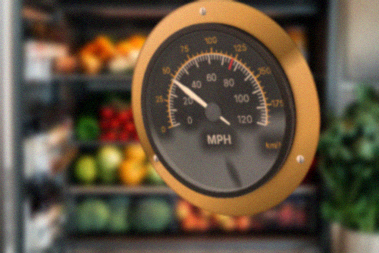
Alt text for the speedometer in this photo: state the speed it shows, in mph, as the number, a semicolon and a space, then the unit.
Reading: 30; mph
